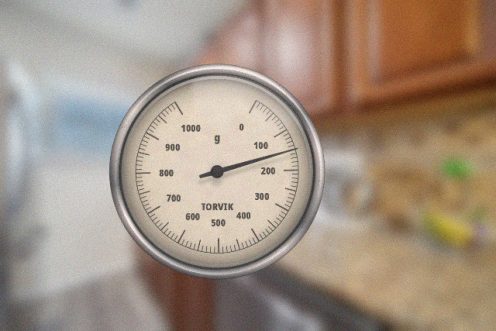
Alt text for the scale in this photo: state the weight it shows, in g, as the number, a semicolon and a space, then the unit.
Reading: 150; g
